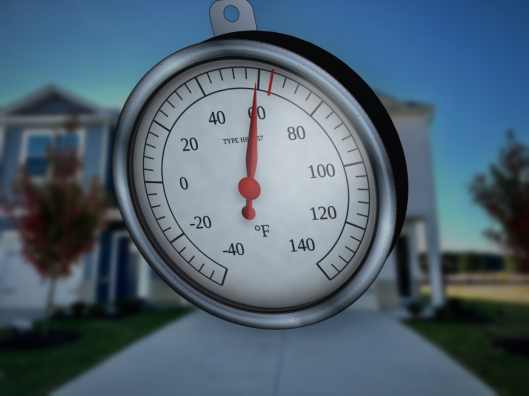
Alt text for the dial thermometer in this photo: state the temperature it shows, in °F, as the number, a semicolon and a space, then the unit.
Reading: 60; °F
